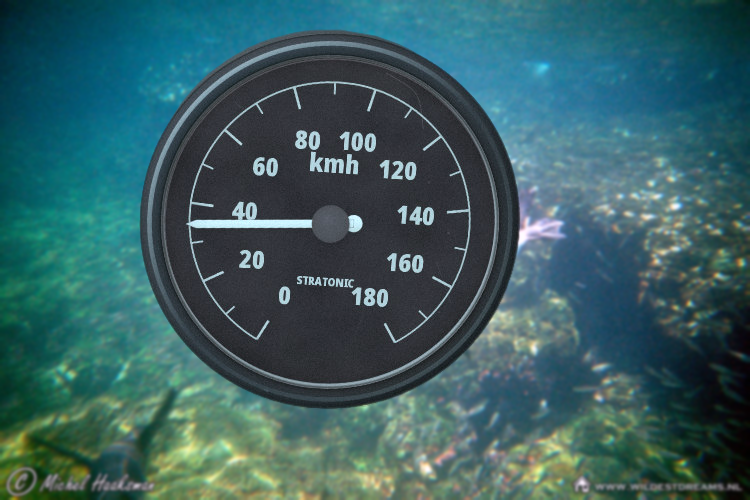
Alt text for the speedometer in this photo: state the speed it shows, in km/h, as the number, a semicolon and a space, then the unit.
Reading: 35; km/h
